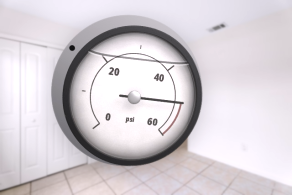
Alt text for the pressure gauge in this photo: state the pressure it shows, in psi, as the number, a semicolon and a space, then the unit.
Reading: 50; psi
